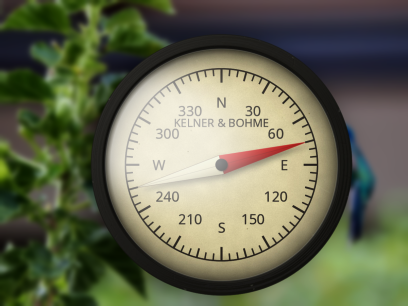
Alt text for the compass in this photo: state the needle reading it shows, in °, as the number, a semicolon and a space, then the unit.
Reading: 75; °
